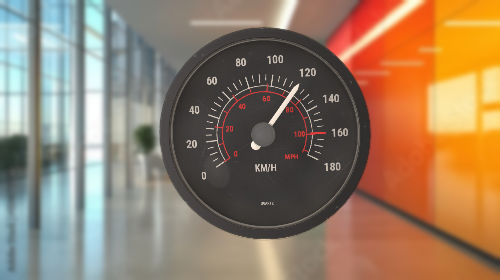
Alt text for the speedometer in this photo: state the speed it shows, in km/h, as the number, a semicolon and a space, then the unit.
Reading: 120; km/h
